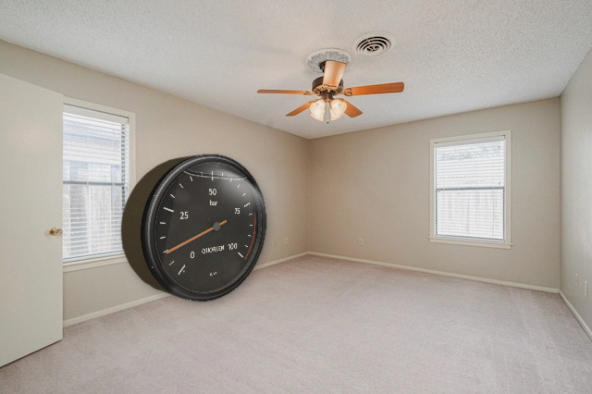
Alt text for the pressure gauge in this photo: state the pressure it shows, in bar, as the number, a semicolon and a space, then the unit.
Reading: 10; bar
